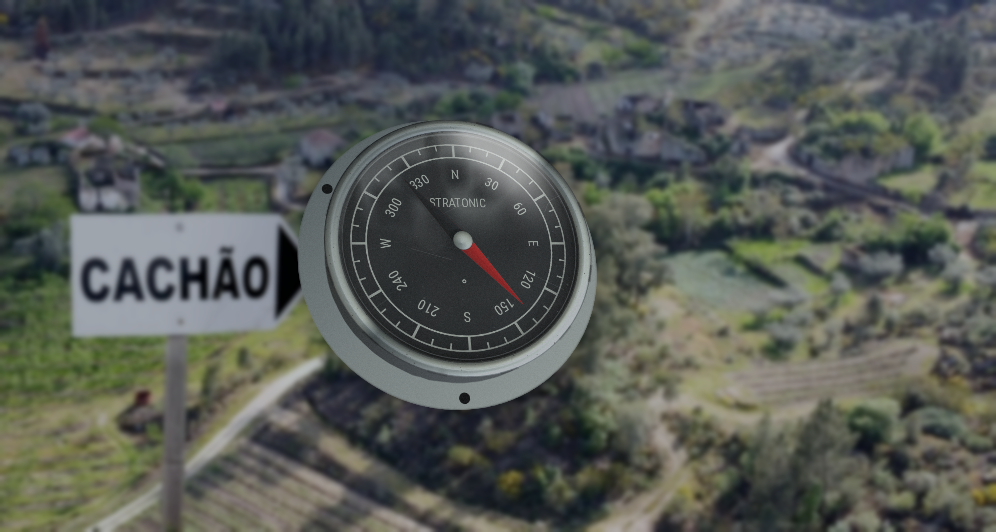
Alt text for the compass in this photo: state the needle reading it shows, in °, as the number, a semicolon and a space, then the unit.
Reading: 140; °
